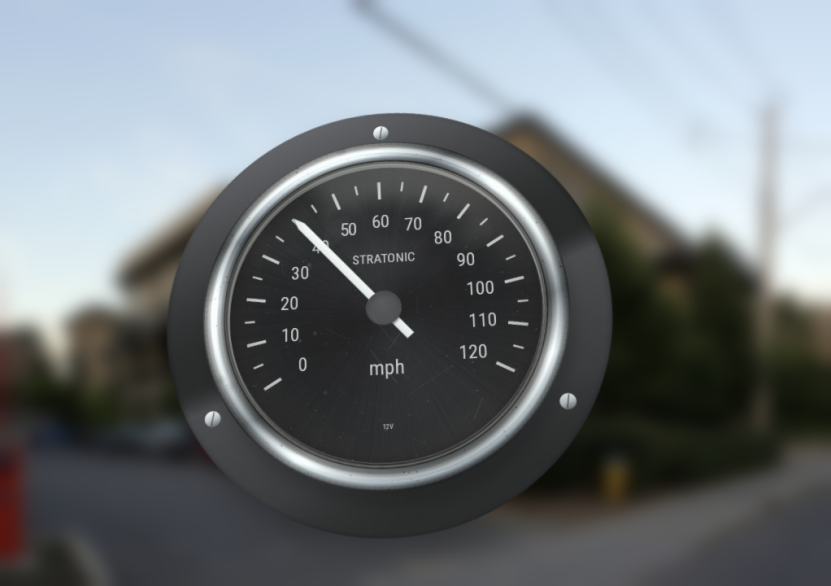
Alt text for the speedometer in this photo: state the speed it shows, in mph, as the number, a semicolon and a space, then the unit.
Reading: 40; mph
